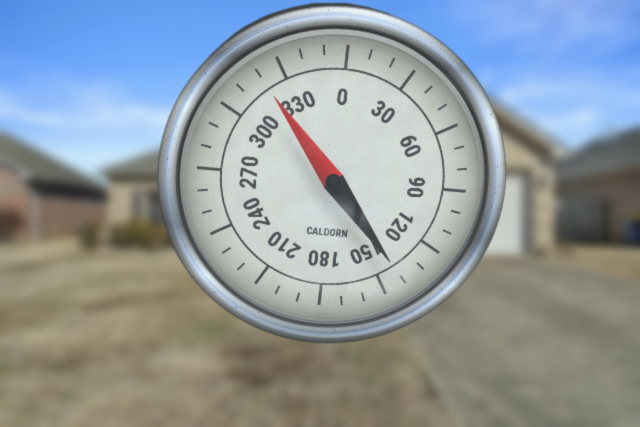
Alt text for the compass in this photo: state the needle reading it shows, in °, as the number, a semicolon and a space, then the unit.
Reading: 320; °
